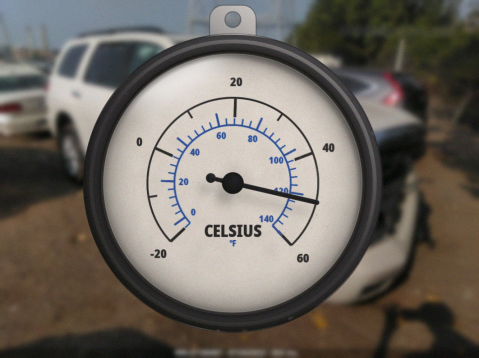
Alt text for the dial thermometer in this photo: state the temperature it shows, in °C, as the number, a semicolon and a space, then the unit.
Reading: 50; °C
